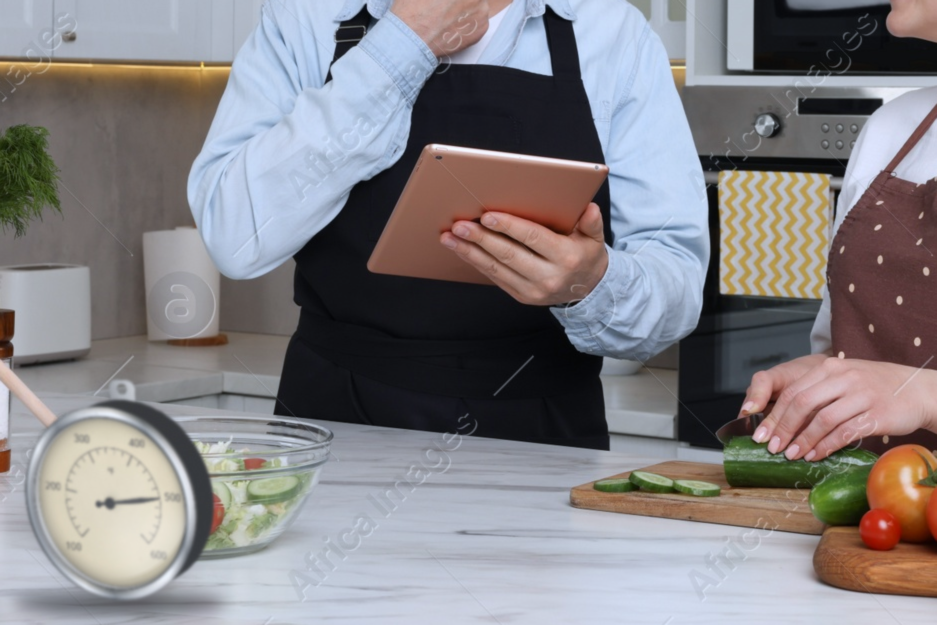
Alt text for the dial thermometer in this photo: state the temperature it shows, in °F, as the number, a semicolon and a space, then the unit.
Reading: 500; °F
